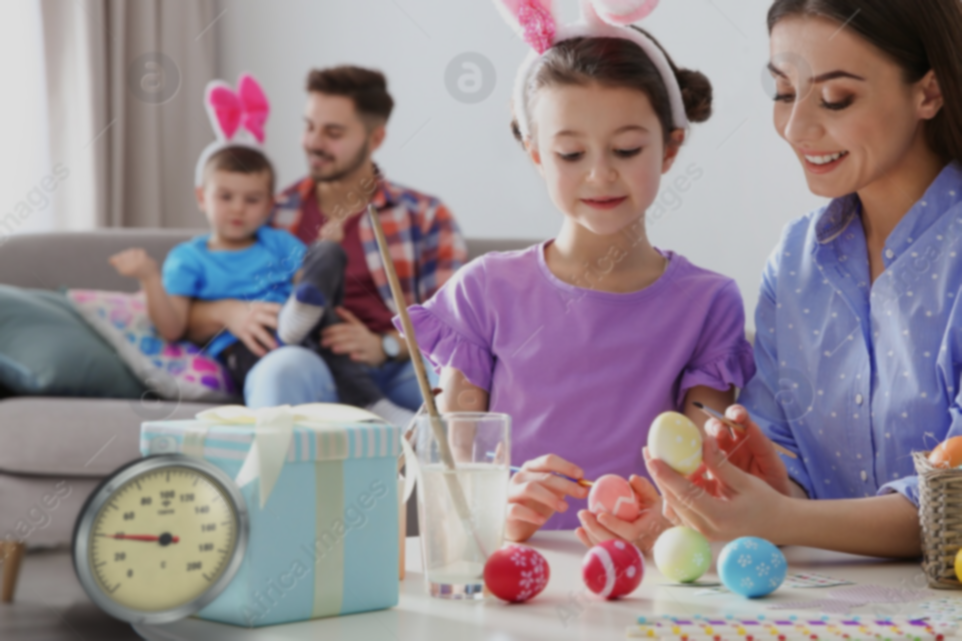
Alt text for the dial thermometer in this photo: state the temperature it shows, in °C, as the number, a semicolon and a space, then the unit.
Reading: 40; °C
